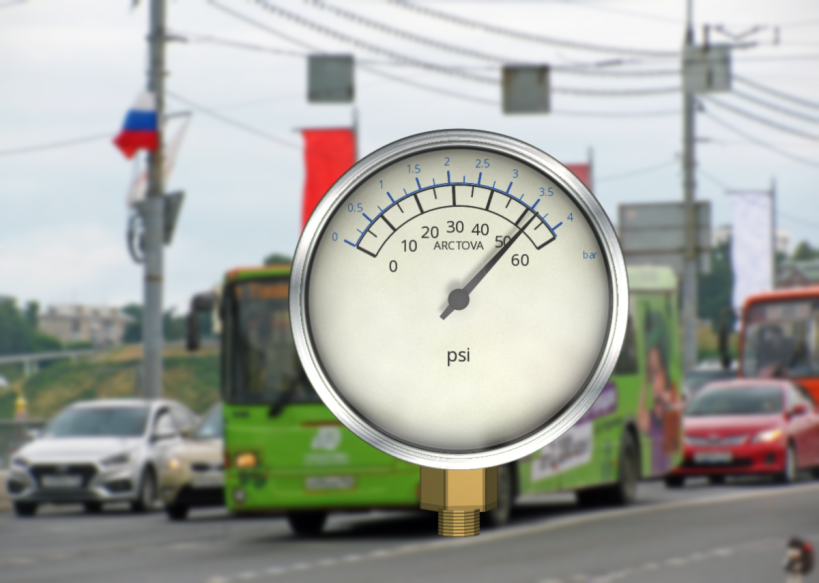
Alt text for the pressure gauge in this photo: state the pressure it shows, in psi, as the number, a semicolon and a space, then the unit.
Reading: 52.5; psi
